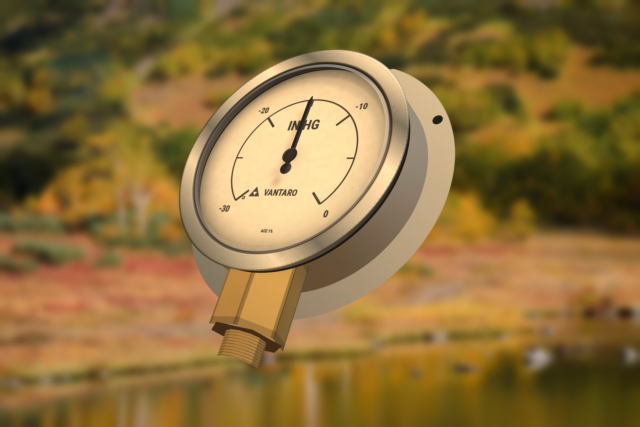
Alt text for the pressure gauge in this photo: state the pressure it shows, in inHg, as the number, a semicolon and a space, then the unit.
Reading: -15; inHg
